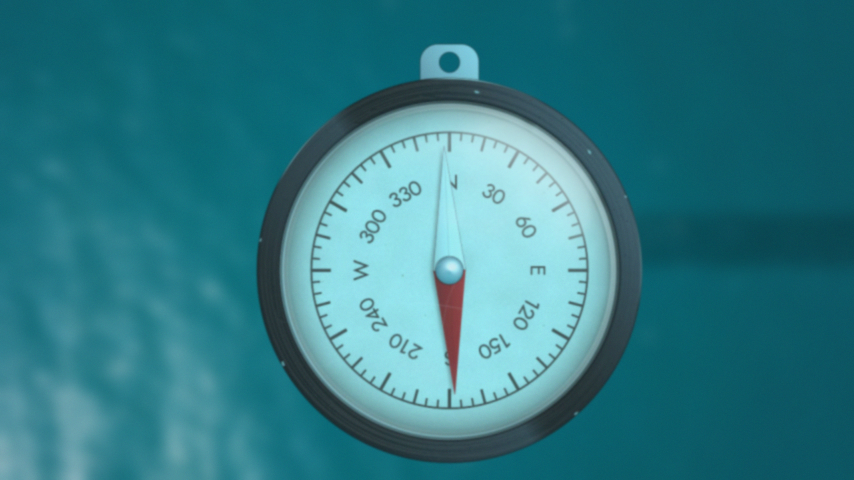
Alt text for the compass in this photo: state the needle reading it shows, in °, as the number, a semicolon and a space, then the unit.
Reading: 177.5; °
